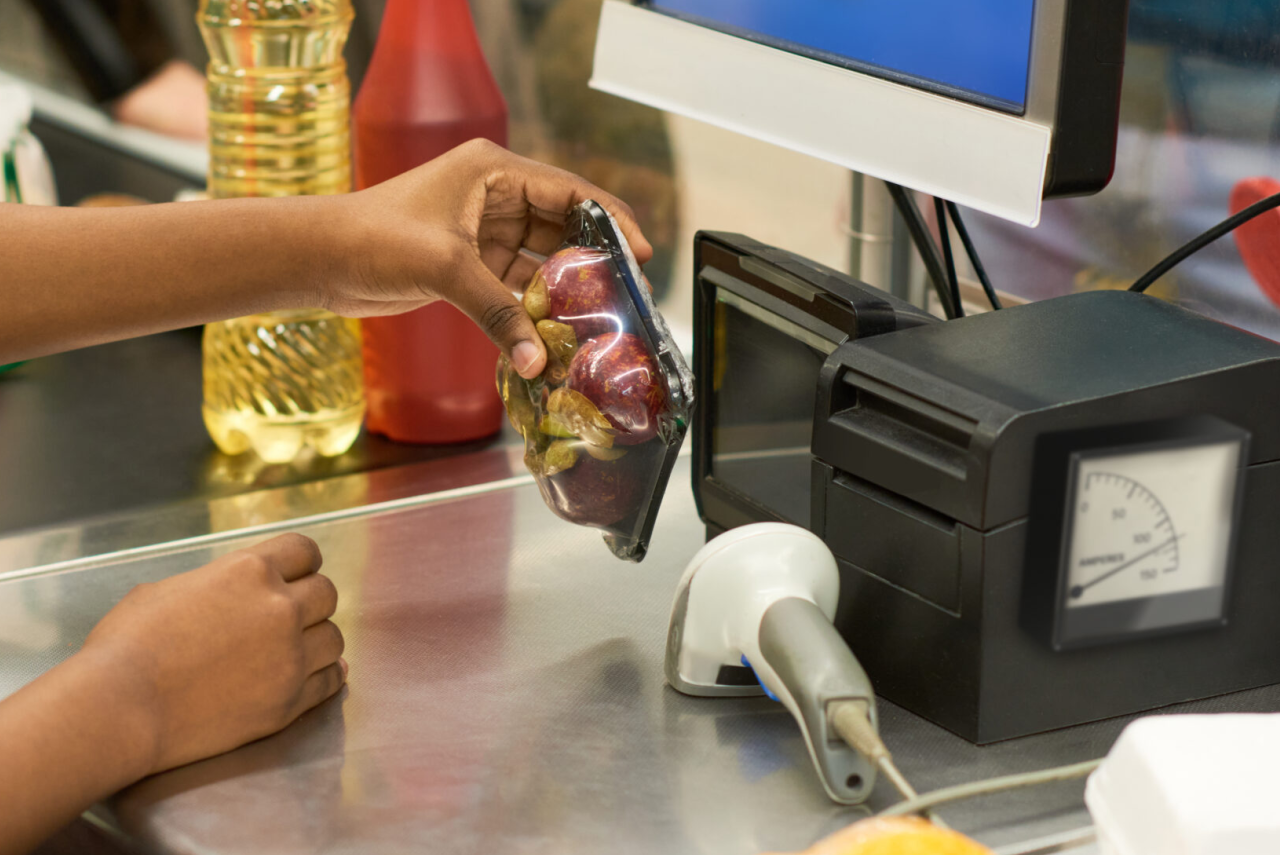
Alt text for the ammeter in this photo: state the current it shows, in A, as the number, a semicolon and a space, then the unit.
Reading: 120; A
